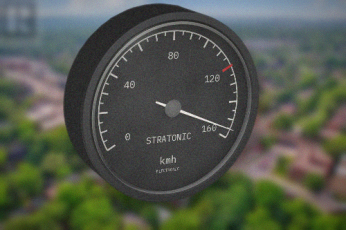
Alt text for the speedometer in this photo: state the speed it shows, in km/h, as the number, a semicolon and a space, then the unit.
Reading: 155; km/h
